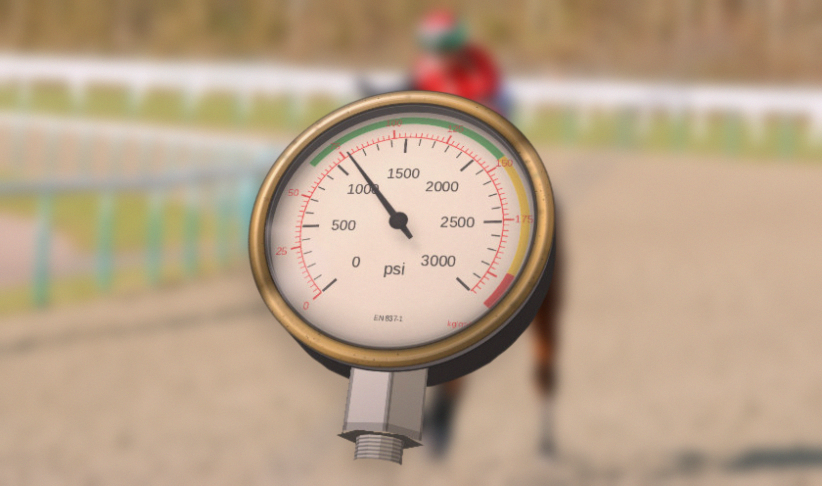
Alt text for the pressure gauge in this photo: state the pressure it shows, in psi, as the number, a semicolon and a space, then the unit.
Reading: 1100; psi
